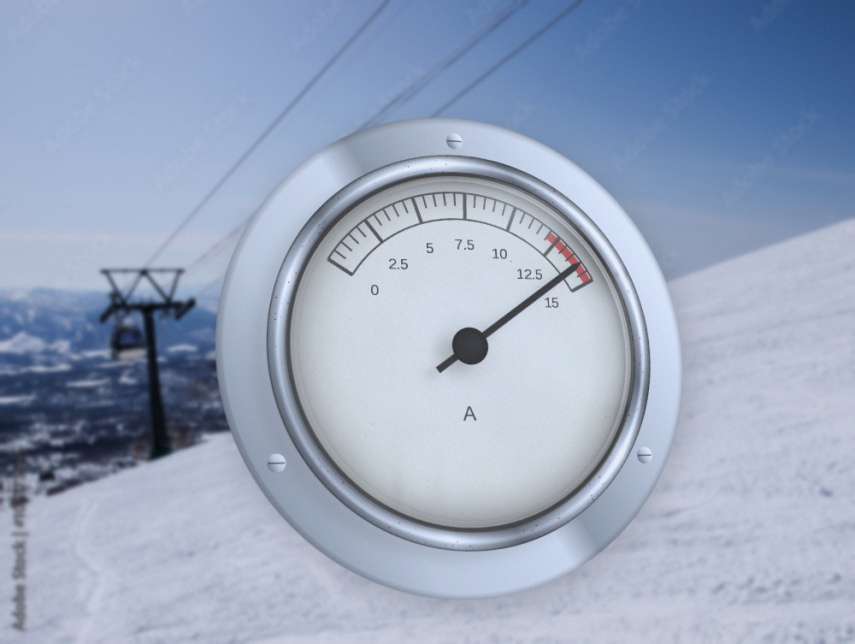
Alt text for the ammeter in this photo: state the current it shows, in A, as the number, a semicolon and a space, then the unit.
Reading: 14; A
